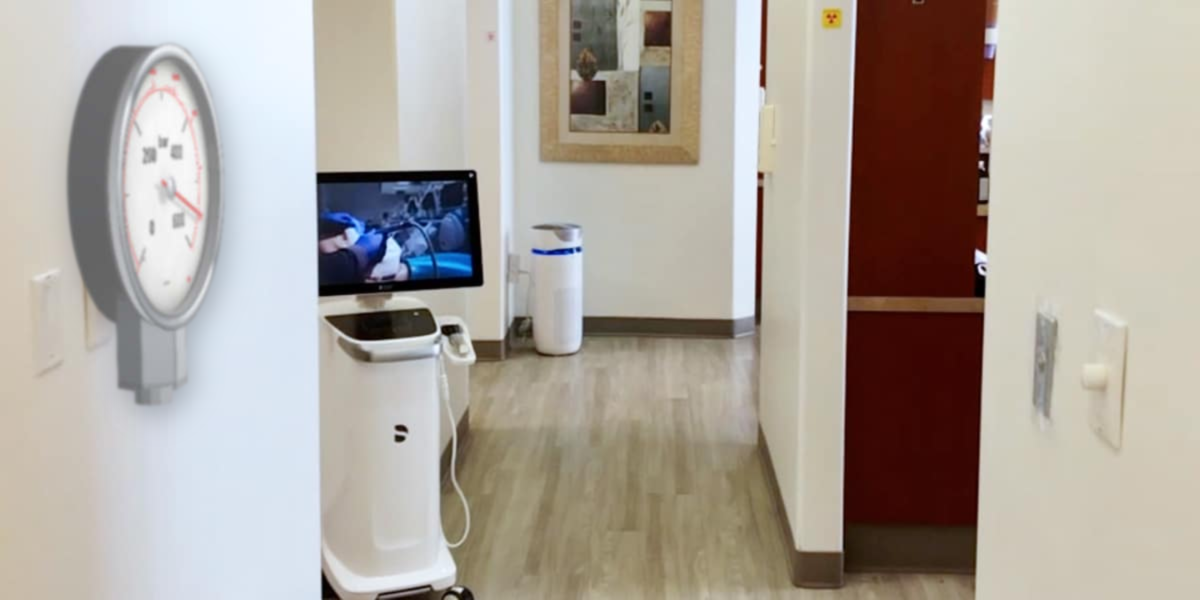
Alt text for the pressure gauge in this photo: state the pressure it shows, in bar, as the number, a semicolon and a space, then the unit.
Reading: 550; bar
